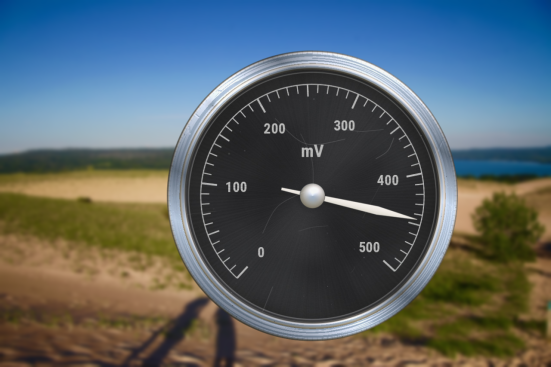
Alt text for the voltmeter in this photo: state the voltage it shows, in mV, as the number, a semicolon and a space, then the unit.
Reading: 445; mV
